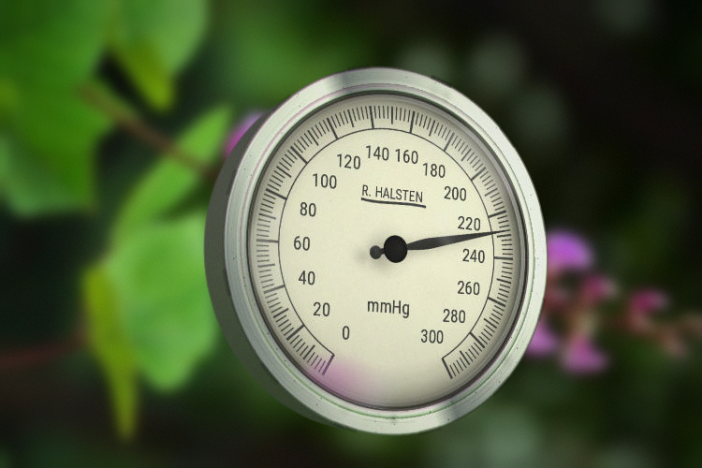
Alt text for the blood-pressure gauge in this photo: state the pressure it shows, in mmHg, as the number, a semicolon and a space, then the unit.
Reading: 228; mmHg
